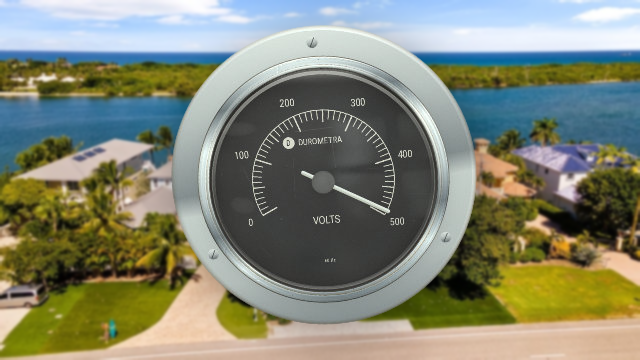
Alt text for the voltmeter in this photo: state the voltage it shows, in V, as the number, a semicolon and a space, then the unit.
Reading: 490; V
